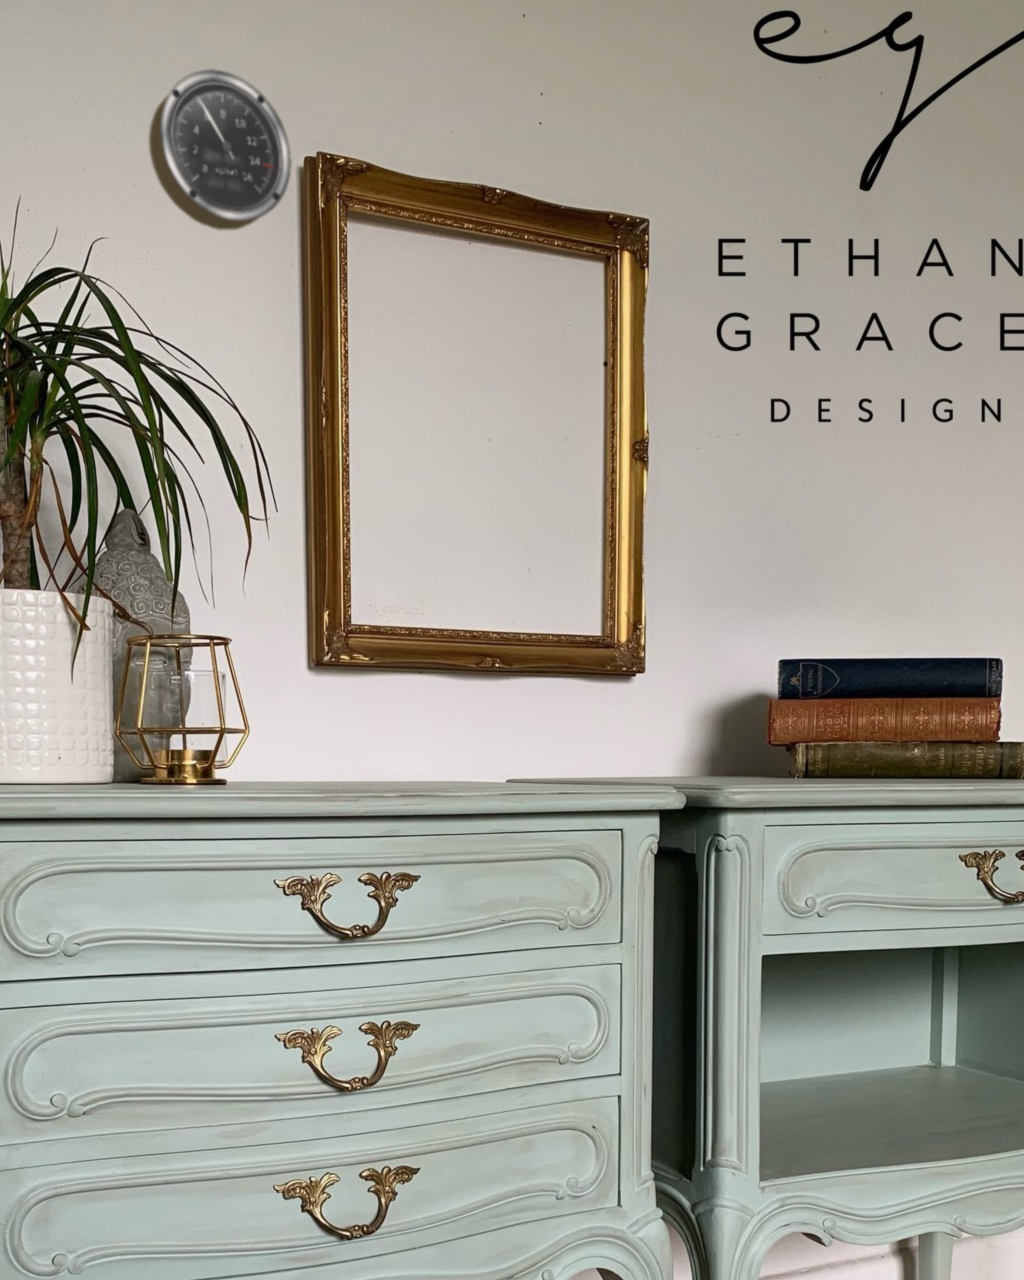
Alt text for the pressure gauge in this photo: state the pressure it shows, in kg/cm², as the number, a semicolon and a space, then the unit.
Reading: 6; kg/cm²
